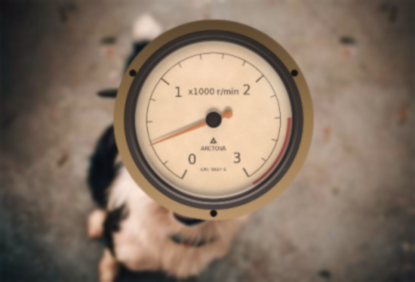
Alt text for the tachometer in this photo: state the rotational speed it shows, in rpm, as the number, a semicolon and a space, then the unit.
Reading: 400; rpm
